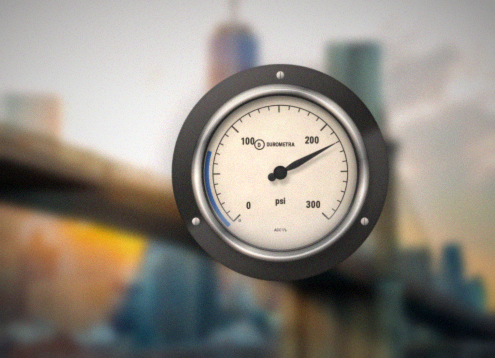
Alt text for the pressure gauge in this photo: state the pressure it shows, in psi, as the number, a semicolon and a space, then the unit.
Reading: 220; psi
